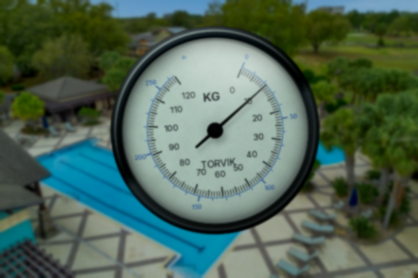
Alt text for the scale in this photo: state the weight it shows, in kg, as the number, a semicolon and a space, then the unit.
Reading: 10; kg
